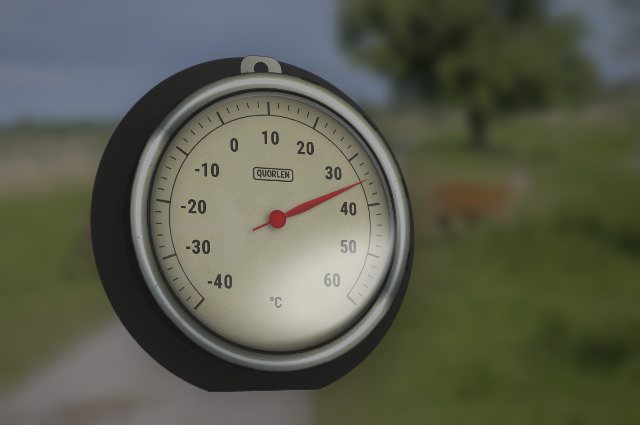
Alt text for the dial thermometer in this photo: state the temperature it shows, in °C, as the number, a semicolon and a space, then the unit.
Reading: 35; °C
